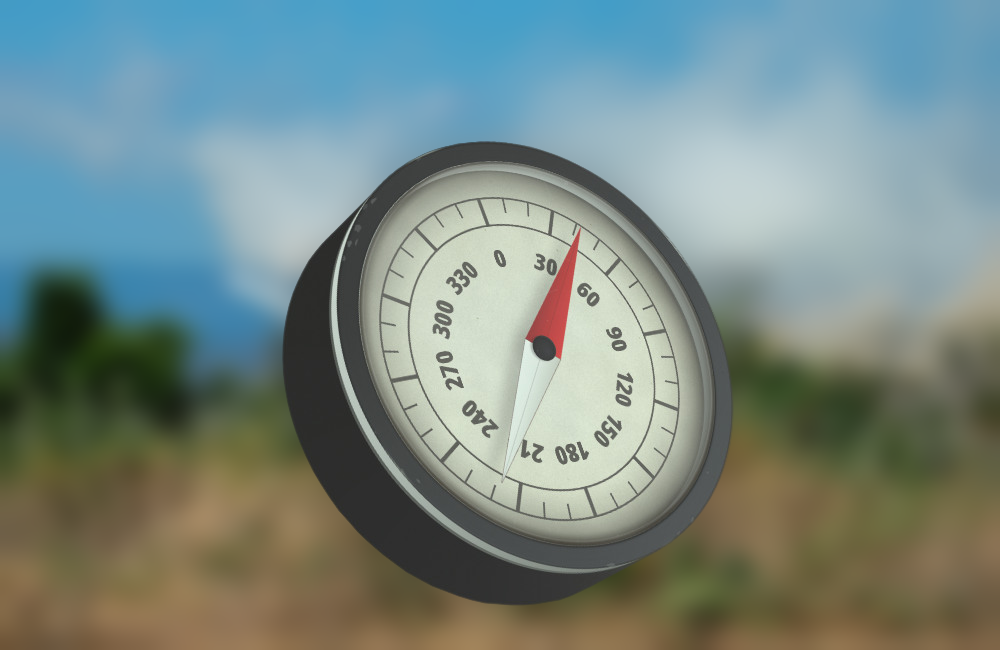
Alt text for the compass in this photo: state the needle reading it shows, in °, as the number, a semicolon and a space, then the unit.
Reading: 40; °
